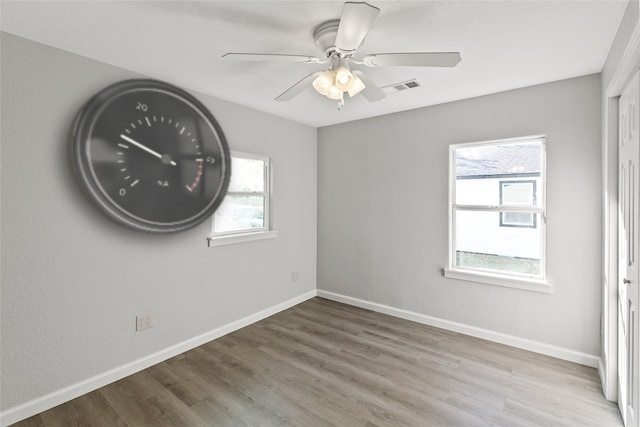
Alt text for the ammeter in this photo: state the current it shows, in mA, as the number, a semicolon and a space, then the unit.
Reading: 12; mA
